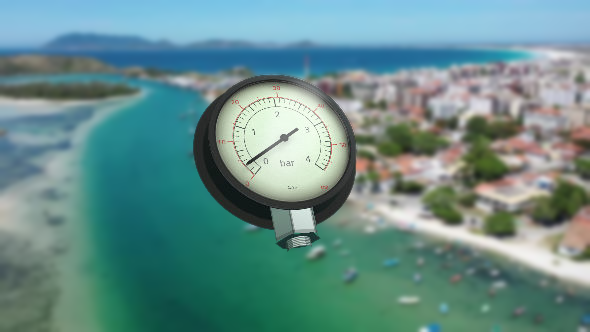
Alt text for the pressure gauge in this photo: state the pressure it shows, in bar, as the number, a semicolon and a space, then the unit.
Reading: 0.2; bar
